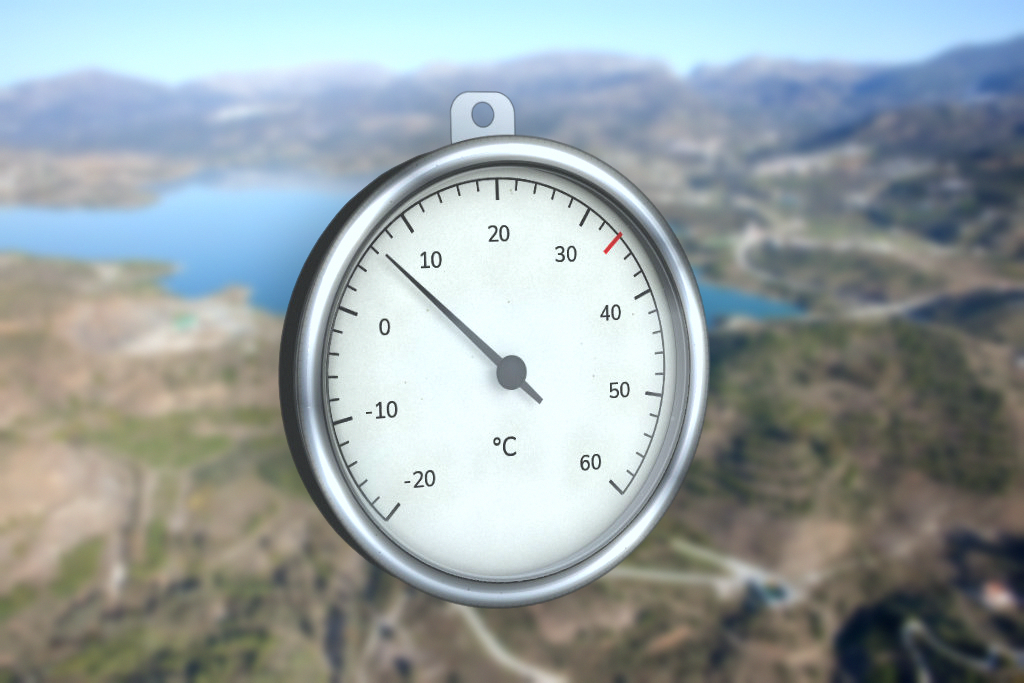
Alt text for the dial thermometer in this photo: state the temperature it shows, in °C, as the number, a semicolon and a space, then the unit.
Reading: 6; °C
